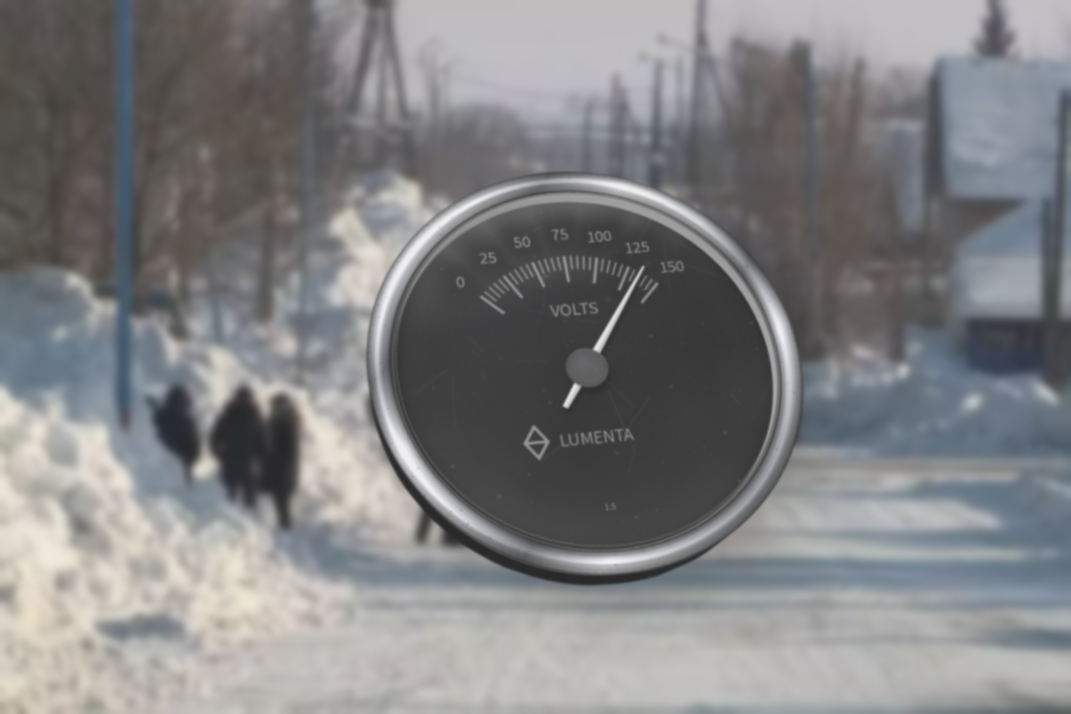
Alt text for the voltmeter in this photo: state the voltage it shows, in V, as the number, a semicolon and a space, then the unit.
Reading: 135; V
